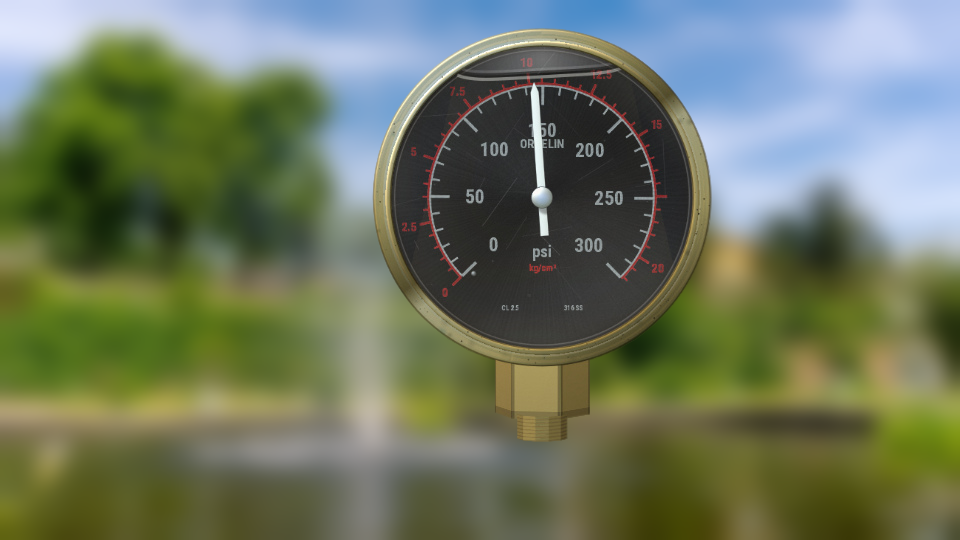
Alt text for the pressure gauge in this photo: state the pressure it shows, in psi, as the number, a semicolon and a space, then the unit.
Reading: 145; psi
